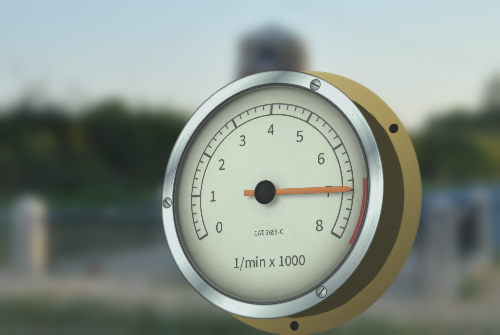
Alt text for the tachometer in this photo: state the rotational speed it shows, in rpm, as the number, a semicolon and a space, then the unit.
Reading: 7000; rpm
